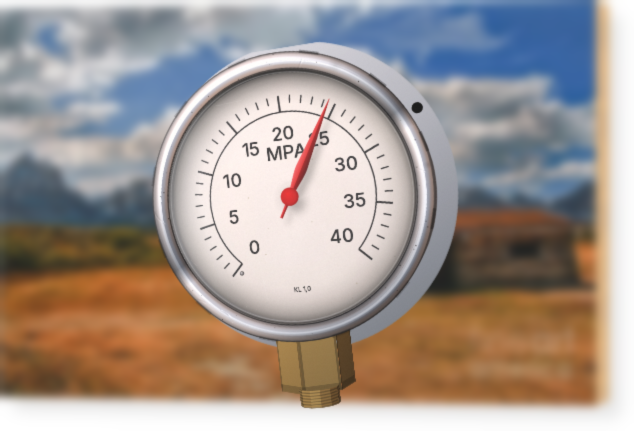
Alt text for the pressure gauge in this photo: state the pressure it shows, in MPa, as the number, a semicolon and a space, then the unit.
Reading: 24.5; MPa
